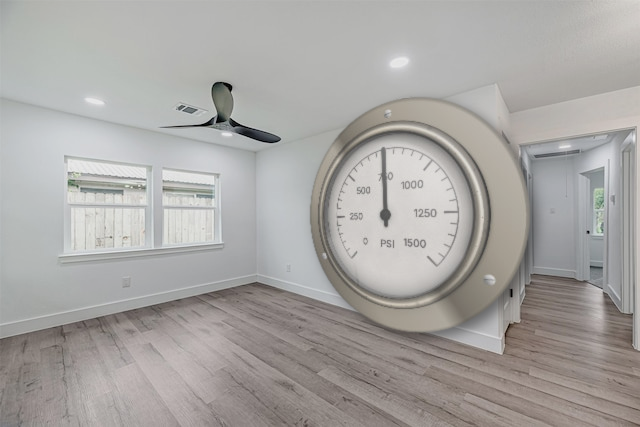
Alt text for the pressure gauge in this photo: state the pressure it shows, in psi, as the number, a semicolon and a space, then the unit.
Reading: 750; psi
